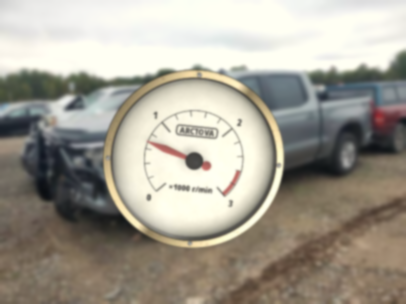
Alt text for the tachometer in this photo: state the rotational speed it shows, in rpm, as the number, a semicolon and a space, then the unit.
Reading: 700; rpm
